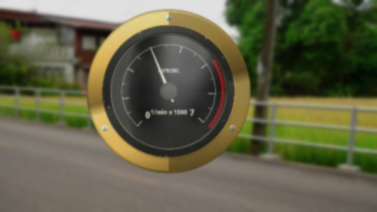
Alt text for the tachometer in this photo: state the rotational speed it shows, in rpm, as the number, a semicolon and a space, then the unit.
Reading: 3000; rpm
